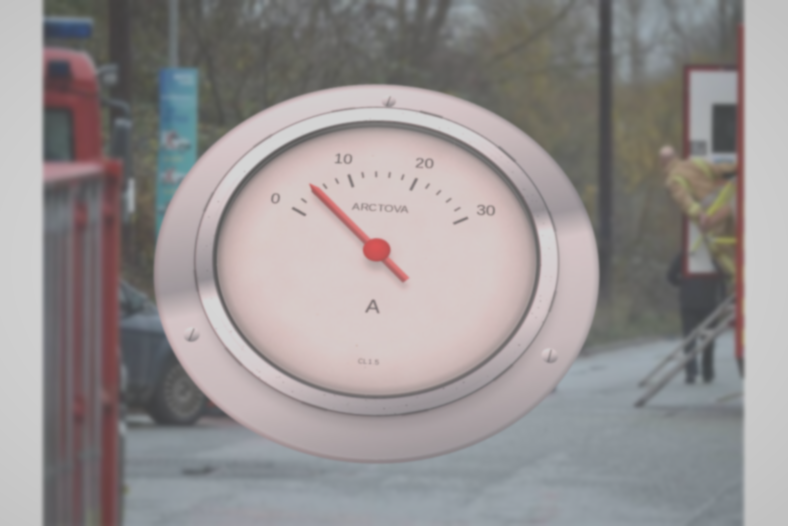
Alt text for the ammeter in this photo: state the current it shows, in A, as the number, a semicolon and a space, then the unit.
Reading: 4; A
